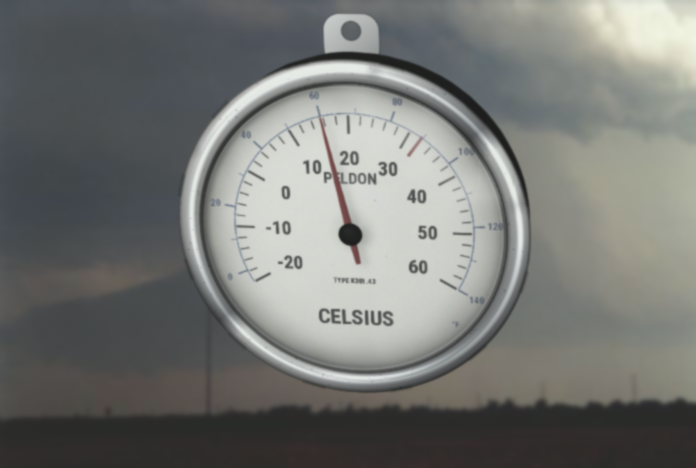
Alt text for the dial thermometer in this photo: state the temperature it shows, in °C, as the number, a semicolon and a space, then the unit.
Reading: 16; °C
